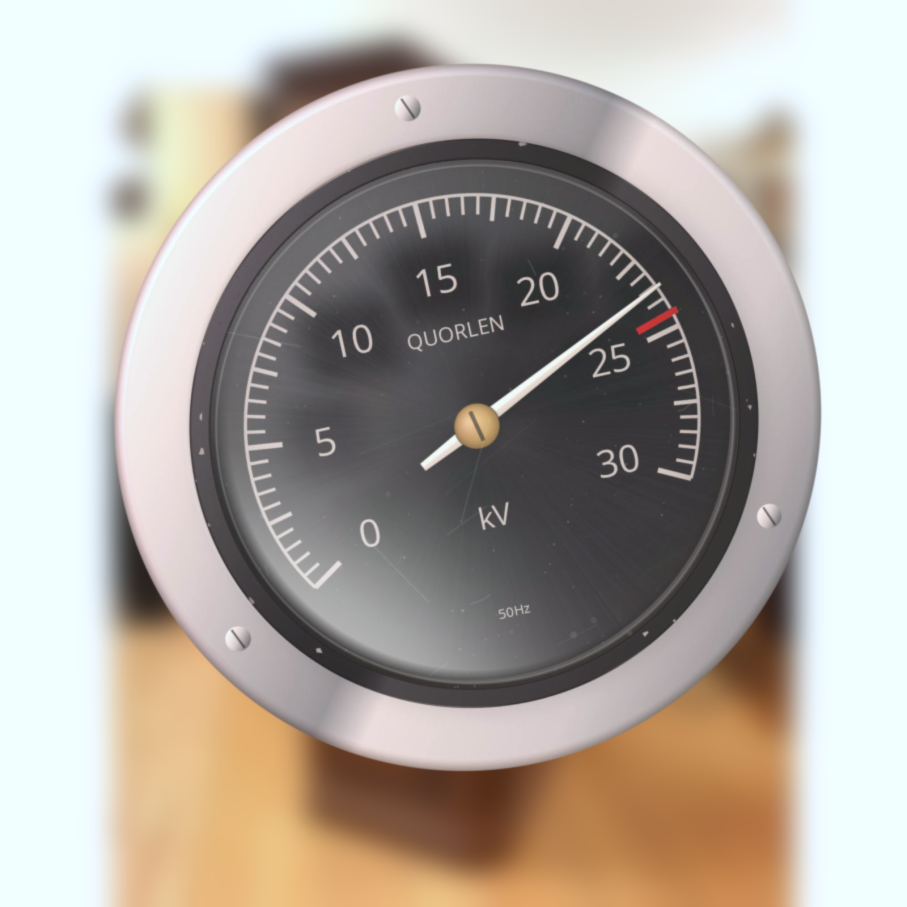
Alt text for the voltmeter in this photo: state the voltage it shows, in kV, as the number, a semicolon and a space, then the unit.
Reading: 23.5; kV
